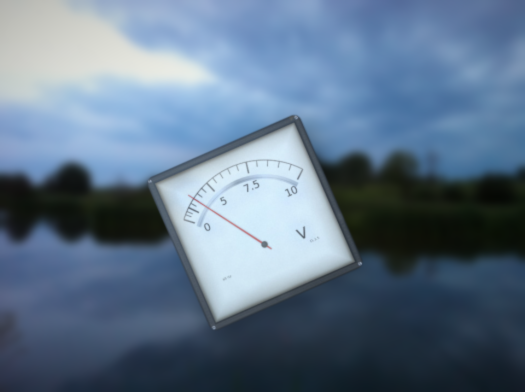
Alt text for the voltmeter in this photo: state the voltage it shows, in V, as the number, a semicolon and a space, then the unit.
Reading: 3.5; V
